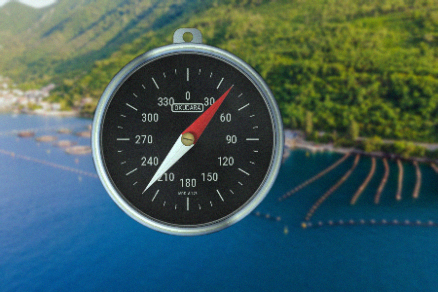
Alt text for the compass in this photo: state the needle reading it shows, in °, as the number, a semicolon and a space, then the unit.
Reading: 40; °
